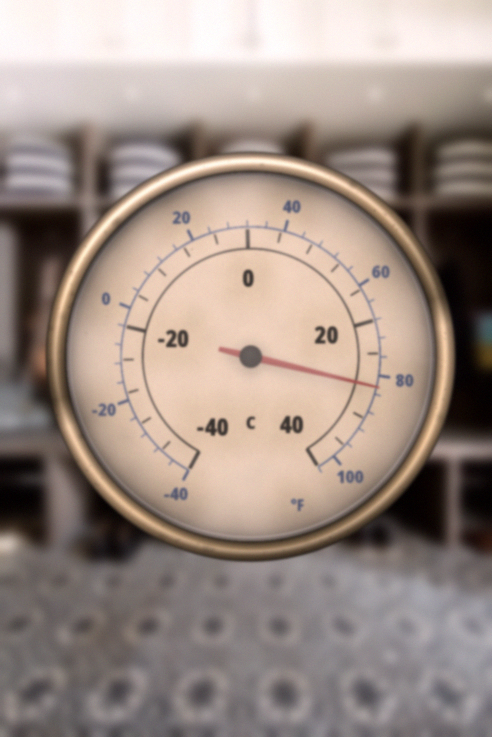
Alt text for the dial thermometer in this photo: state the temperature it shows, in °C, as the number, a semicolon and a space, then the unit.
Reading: 28; °C
